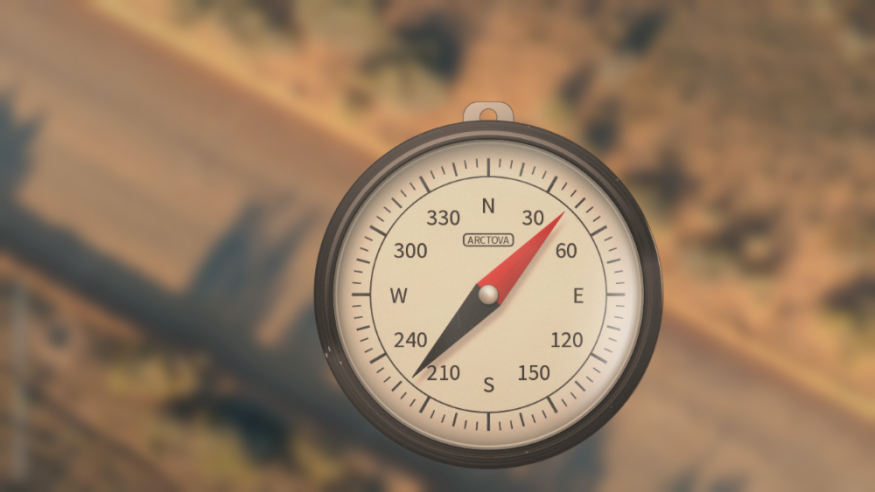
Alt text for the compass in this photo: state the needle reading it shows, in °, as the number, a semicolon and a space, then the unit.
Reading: 42.5; °
